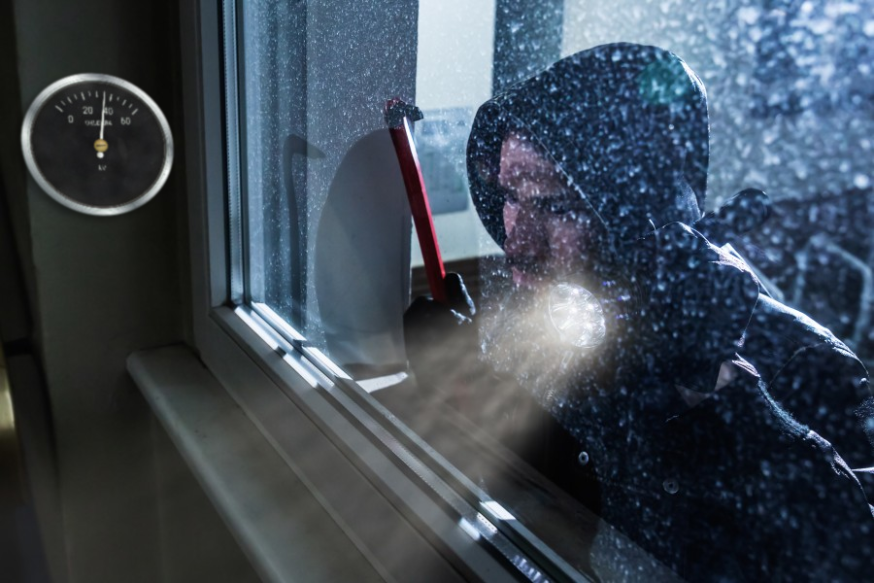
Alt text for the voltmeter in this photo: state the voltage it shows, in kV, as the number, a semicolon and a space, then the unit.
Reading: 35; kV
